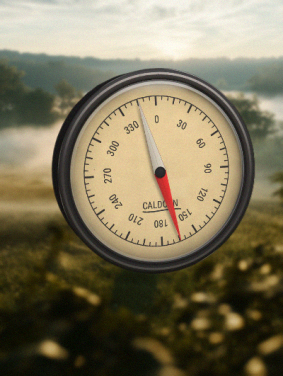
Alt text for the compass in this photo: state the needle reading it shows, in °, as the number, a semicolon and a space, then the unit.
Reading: 165; °
